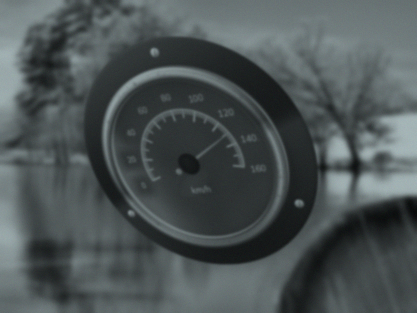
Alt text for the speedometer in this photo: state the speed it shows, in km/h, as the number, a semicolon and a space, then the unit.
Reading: 130; km/h
